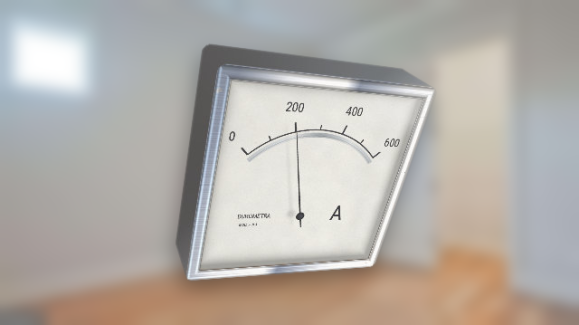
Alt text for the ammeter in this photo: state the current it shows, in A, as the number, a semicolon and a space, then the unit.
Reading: 200; A
